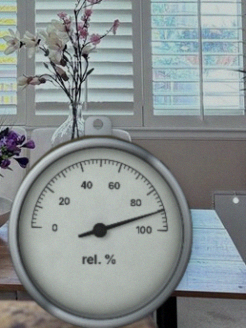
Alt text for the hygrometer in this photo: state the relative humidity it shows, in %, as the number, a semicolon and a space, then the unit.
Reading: 90; %
